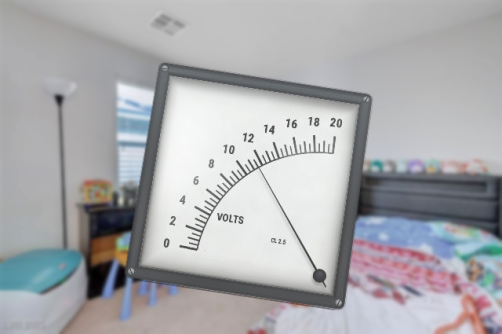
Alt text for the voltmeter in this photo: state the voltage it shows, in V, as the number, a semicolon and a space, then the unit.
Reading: 11.5; V
